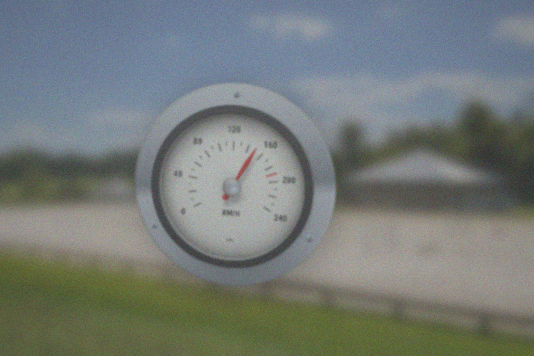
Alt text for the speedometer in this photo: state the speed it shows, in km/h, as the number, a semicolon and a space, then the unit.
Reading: 150; km/h
